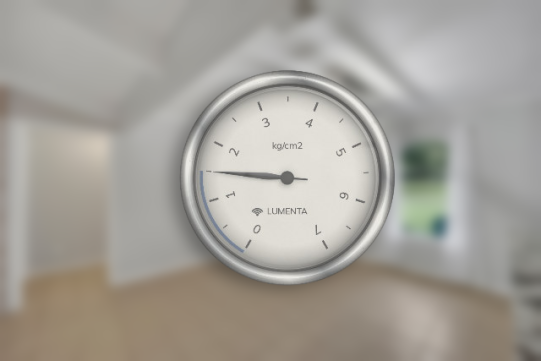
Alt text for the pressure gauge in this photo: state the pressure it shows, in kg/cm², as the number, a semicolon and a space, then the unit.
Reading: 1.5; kg/cm²
